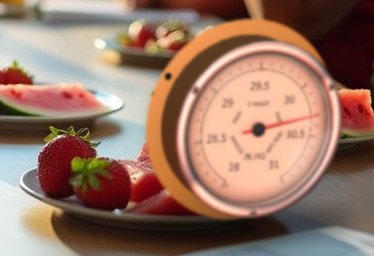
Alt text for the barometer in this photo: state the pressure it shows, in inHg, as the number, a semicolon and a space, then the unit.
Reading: 30.3; inHg
